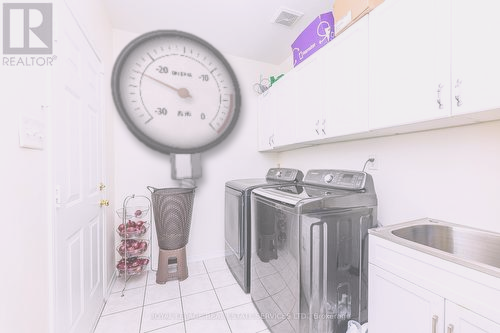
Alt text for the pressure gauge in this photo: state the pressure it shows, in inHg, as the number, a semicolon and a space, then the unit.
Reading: -23; inHg
